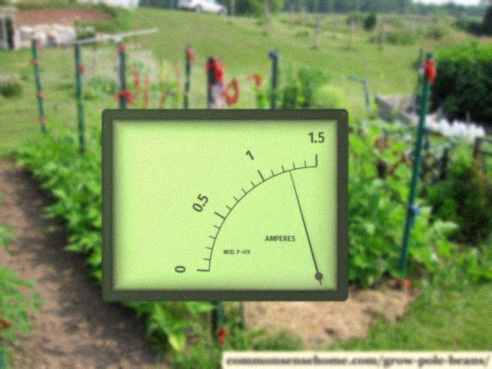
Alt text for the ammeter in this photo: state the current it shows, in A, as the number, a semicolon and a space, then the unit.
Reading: 1.25; A
